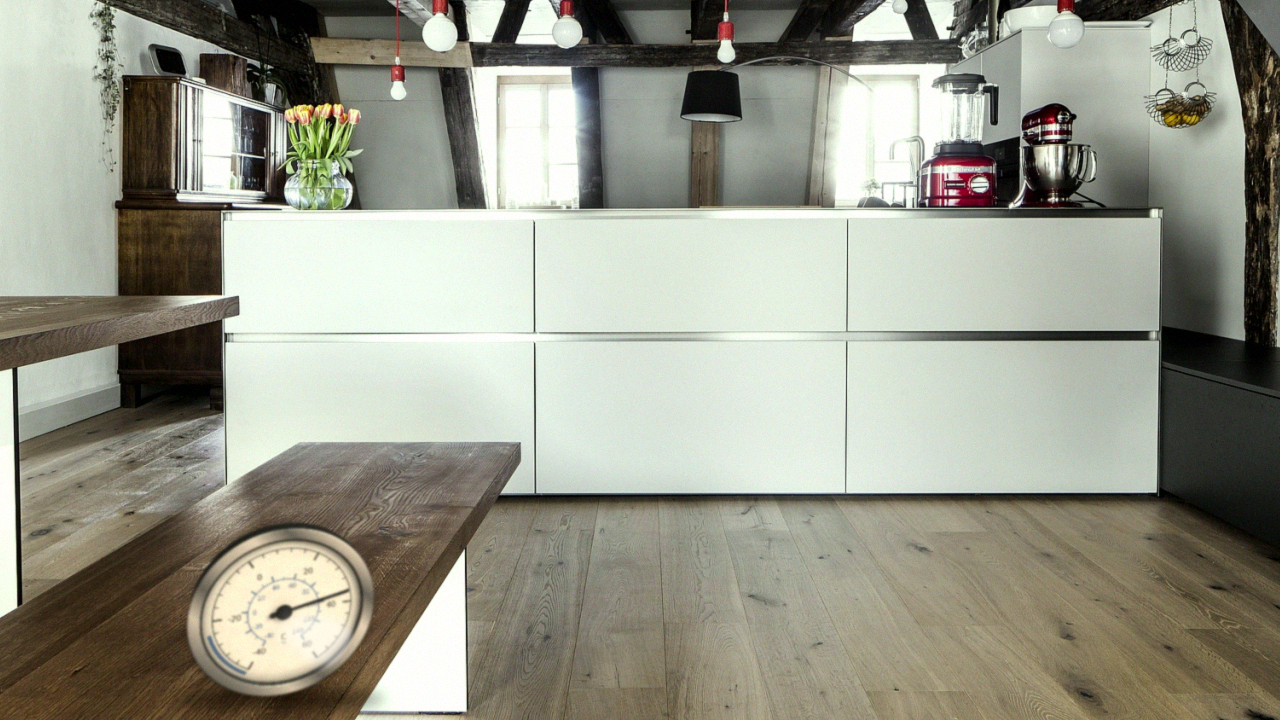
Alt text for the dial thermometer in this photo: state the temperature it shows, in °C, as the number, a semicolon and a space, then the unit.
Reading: 36; °C
